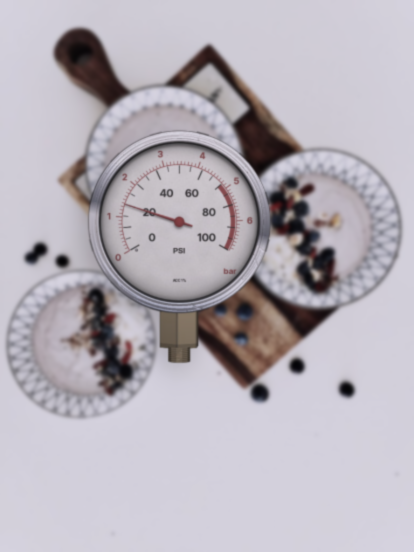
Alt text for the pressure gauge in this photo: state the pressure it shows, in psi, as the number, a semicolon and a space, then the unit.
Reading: 20; psi
